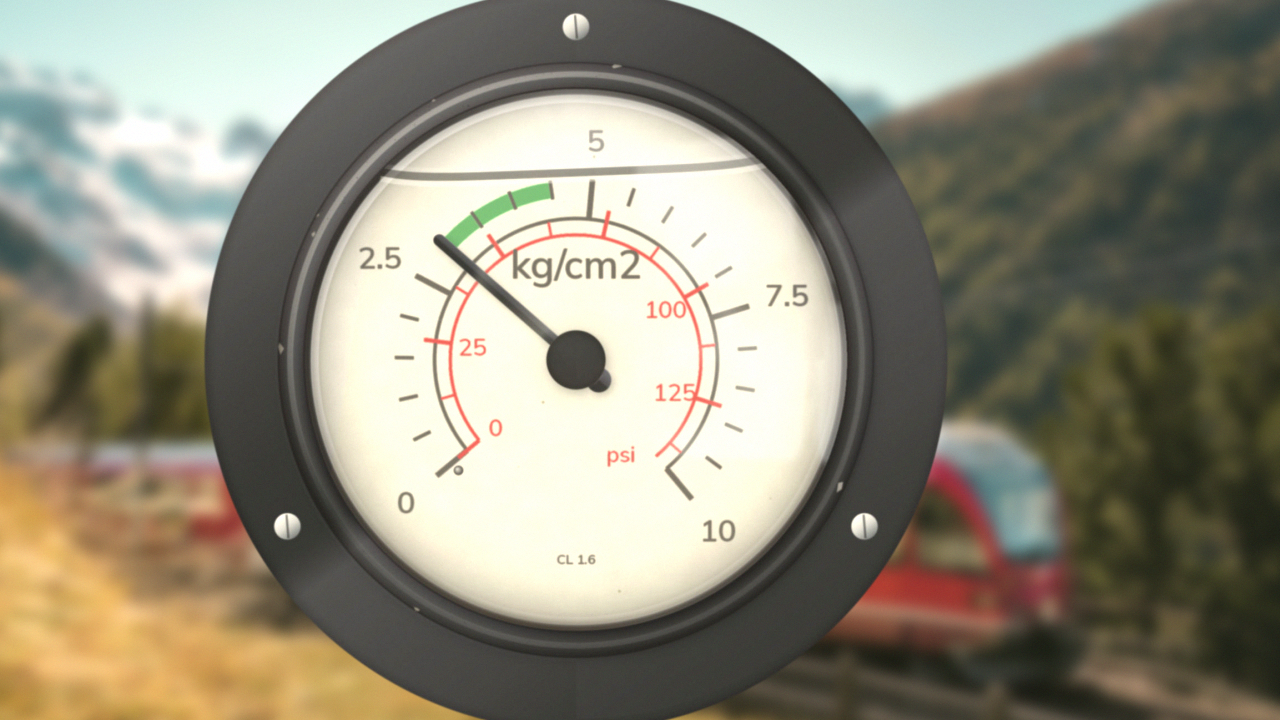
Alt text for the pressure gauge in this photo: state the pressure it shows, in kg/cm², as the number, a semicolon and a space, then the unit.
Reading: 3; kg/cm²
